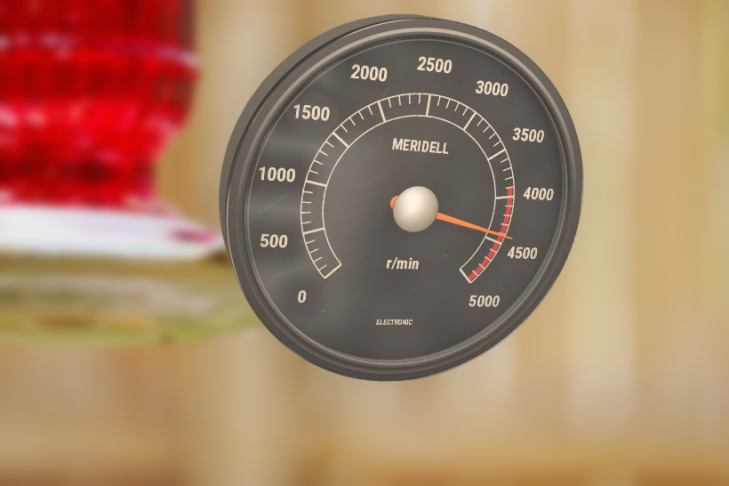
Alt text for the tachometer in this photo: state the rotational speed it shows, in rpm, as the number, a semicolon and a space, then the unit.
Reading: 4400; rpm
